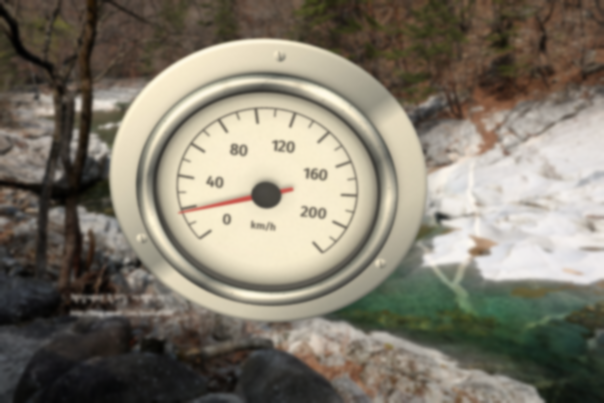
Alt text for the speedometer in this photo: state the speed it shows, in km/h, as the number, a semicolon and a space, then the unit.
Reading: 20; km/h
